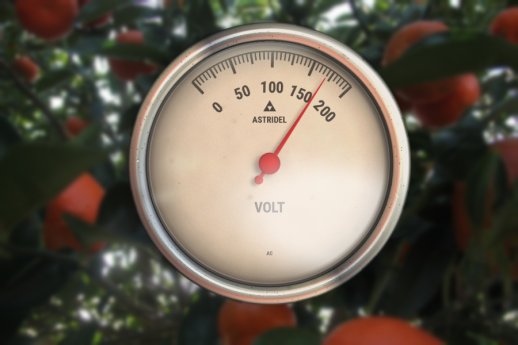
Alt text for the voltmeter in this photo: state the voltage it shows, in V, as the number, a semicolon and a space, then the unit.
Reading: 170; V
